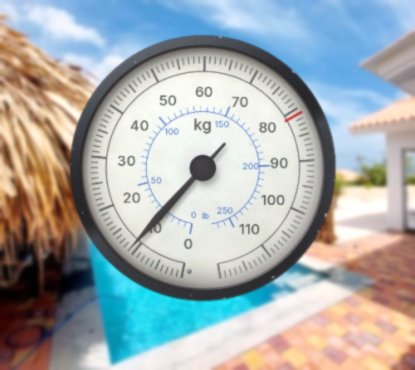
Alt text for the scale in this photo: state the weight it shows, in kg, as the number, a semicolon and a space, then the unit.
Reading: 11; kg
